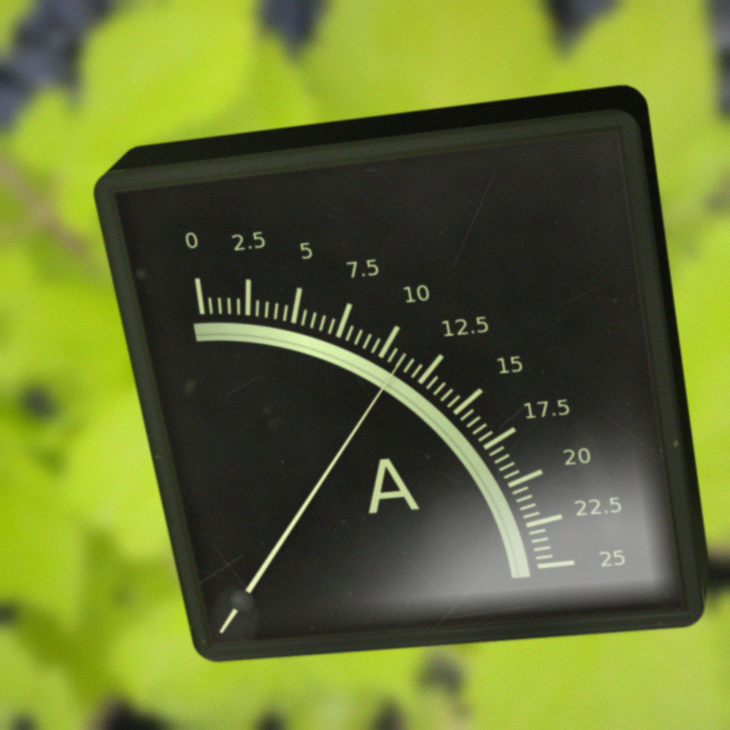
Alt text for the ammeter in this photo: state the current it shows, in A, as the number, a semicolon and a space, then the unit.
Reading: 11; A
